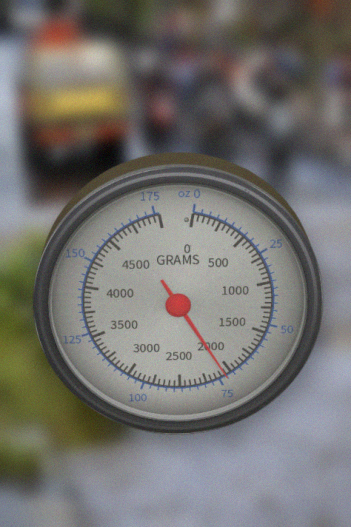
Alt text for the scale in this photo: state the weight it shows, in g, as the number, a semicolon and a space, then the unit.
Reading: 2050; g
